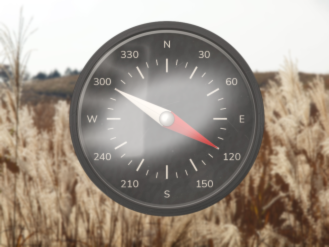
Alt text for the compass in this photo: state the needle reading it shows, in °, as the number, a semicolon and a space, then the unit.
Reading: 120; °
